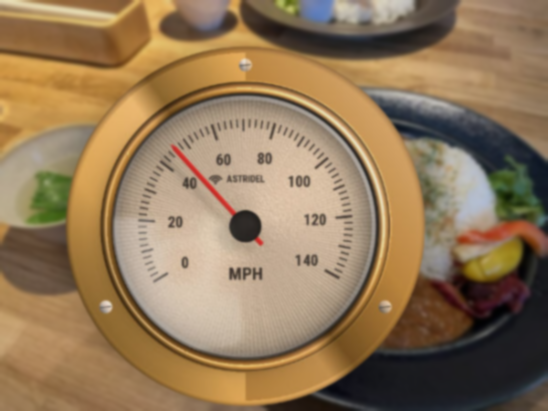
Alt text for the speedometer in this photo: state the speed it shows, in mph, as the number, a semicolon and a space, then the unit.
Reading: 46; mph
